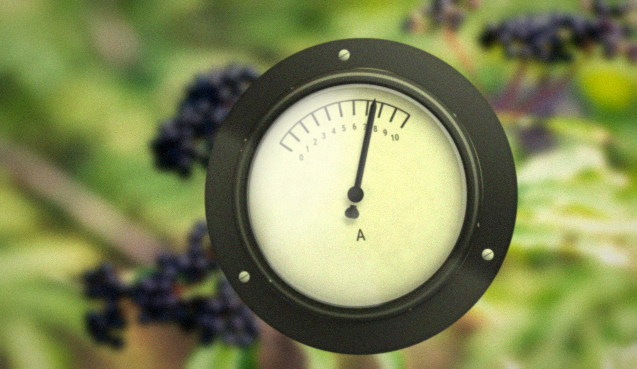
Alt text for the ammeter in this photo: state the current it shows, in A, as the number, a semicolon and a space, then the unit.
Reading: 7.5; A
